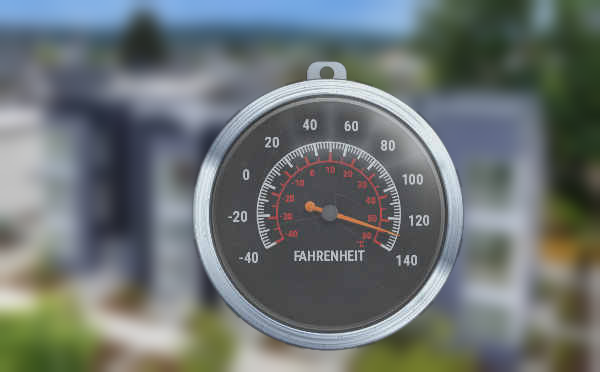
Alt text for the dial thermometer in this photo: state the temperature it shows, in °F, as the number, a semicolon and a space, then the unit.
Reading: 130; °F
